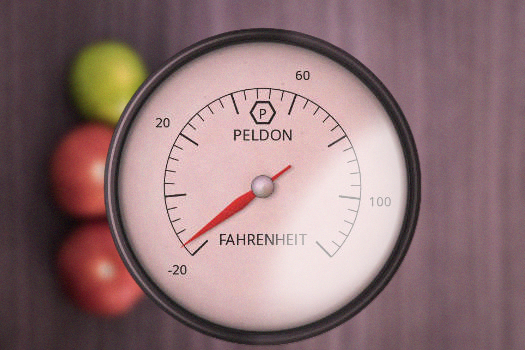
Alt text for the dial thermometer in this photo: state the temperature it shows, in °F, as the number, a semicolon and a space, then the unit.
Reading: -16; °F
